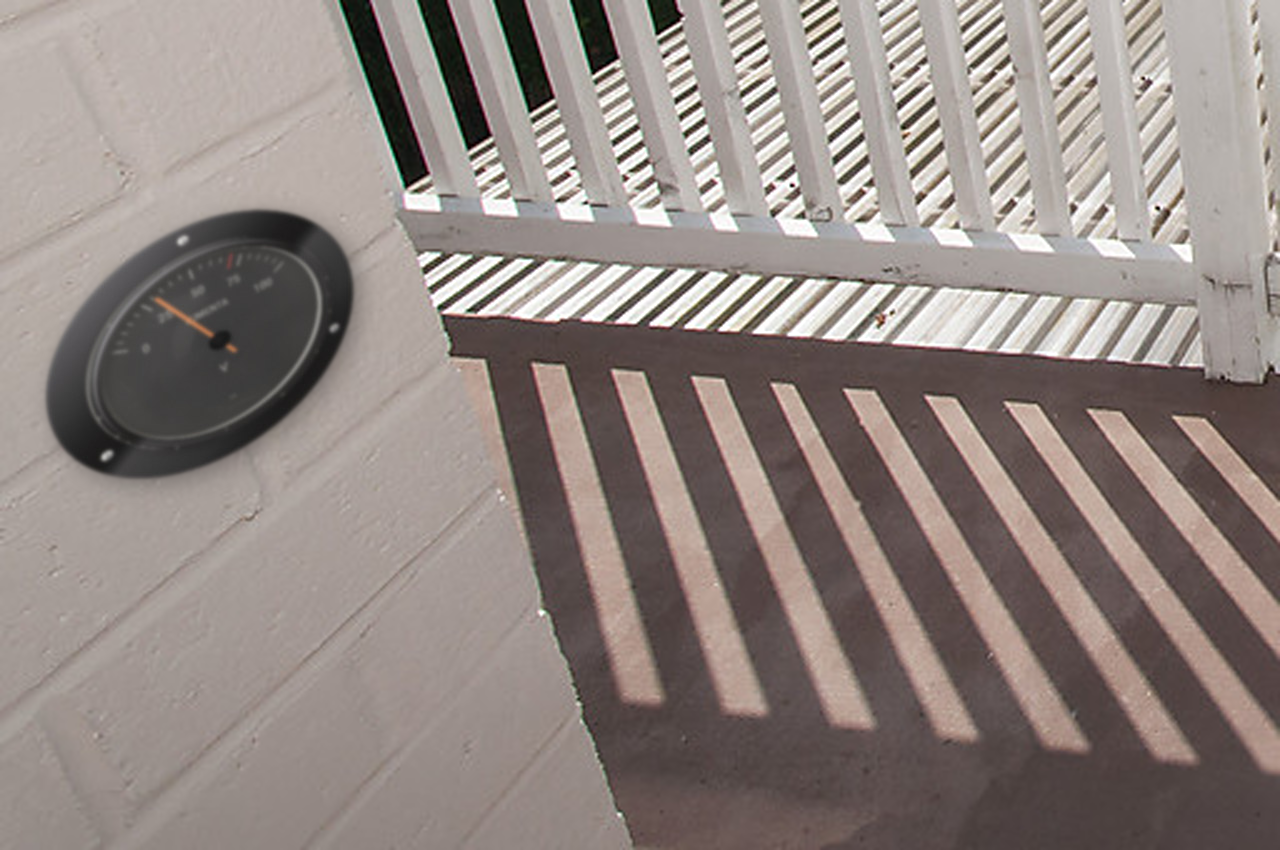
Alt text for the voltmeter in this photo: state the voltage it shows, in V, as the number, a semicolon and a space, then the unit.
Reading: 30; V
